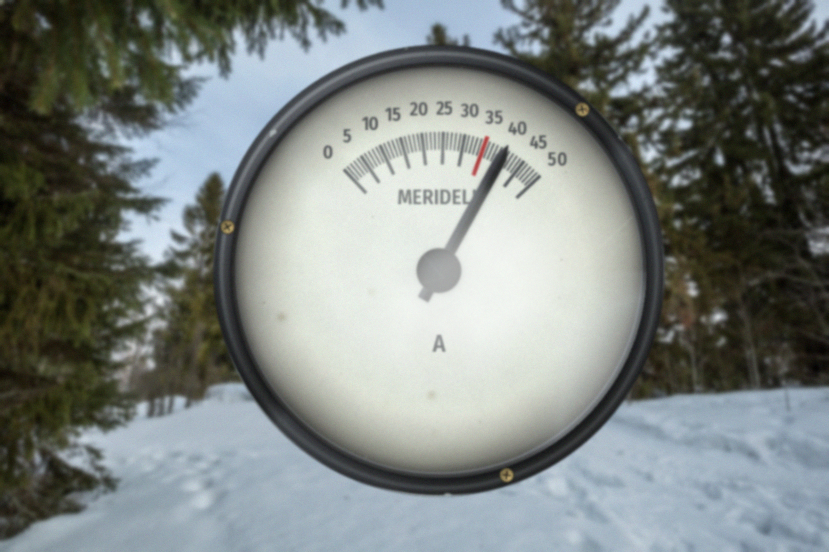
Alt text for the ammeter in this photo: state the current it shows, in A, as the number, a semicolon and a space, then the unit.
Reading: 40; A
